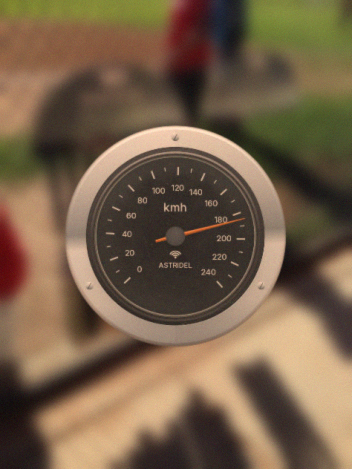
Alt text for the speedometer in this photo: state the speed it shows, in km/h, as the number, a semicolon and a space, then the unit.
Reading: 185; km/h
